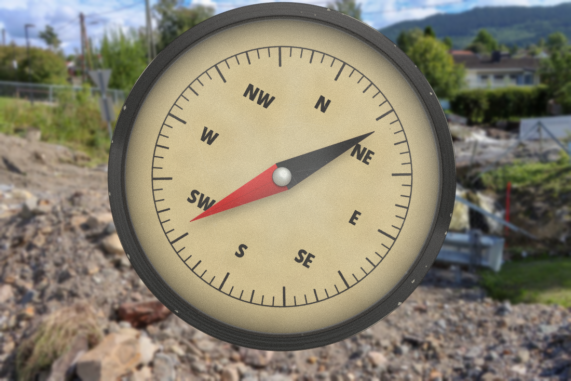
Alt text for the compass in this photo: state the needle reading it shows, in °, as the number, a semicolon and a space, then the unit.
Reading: 215; °
